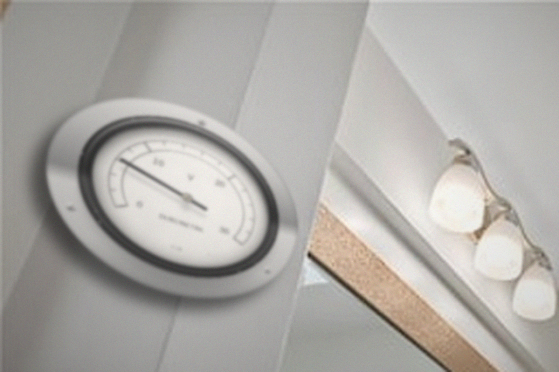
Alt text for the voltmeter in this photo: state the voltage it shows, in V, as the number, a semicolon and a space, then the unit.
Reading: 6; V
